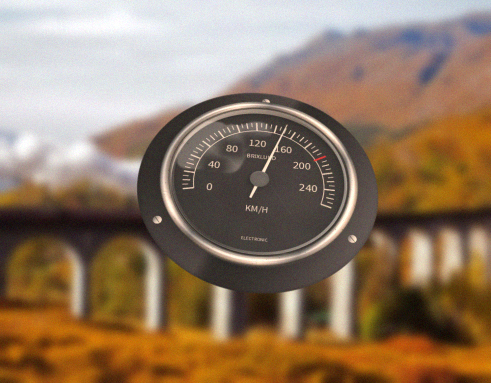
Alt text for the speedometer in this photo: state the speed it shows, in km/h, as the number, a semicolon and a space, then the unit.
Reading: 150; km/h
